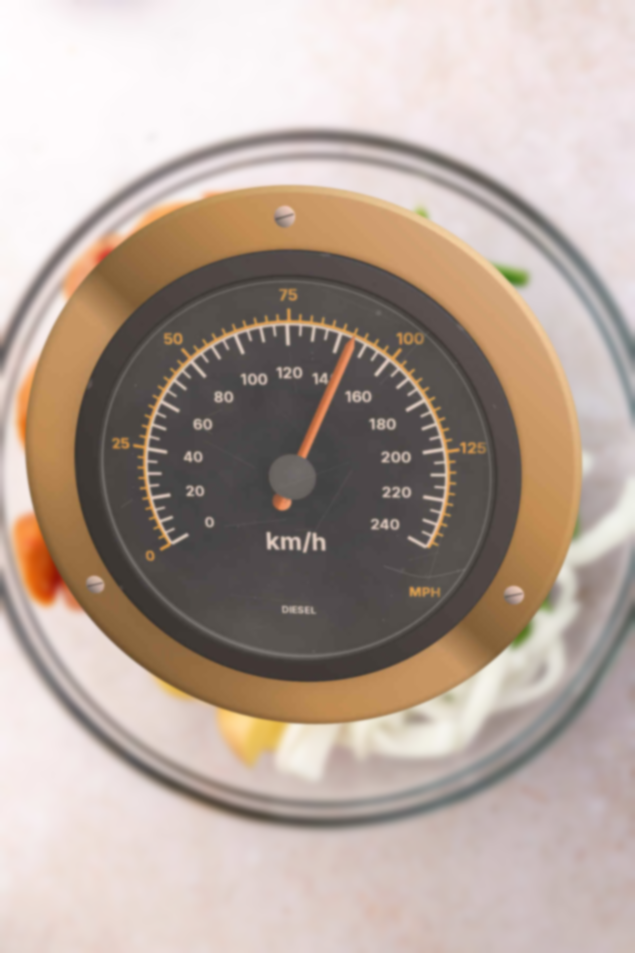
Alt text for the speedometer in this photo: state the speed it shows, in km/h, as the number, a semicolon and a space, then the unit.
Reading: 145; km/h
